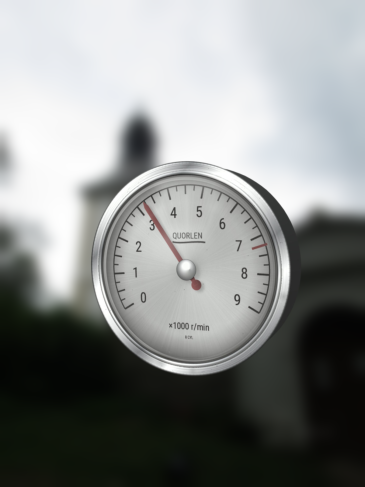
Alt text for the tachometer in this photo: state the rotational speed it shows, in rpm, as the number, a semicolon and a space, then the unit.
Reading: 3250; rpm
